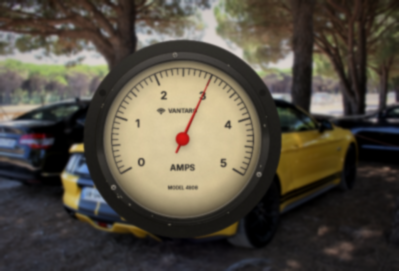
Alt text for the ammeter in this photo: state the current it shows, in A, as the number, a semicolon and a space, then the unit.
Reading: 3; A
